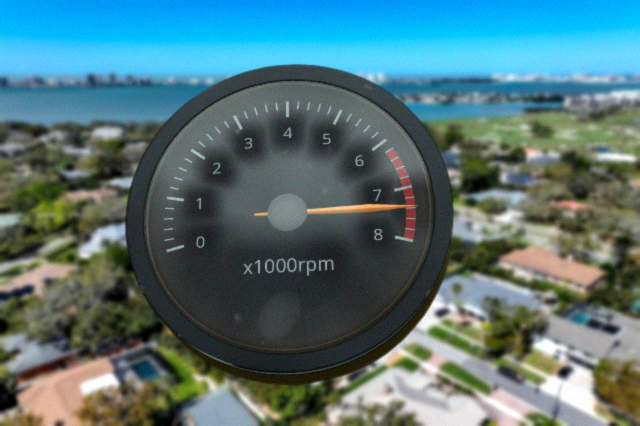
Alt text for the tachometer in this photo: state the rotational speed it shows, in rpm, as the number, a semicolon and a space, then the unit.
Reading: 7400; rpm
